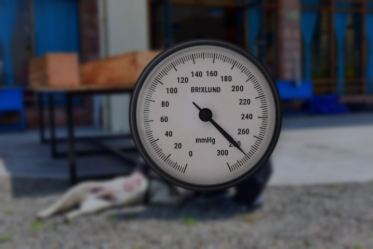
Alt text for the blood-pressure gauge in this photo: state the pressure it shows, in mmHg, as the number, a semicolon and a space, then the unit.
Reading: 280; mmHg
